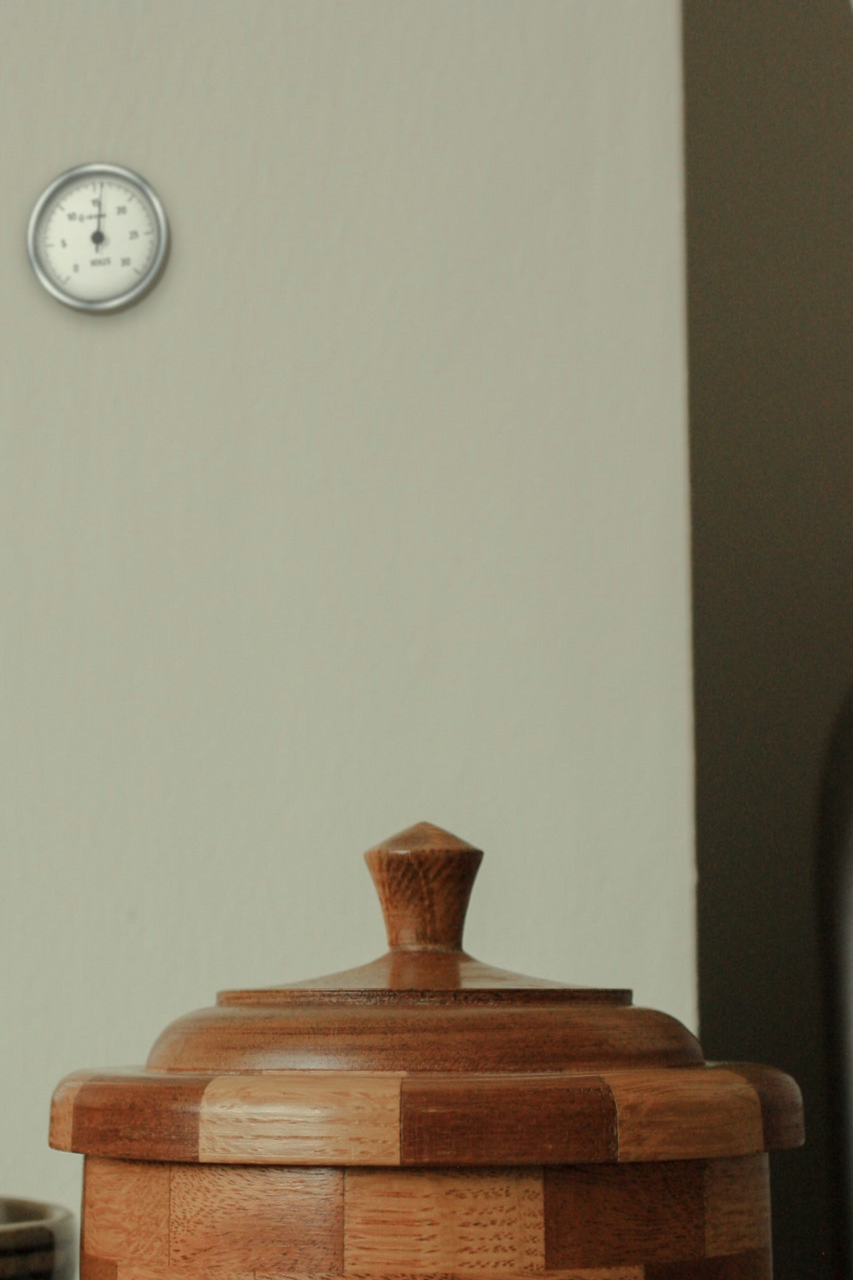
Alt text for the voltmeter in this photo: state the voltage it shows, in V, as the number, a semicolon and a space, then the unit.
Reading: 16; V
